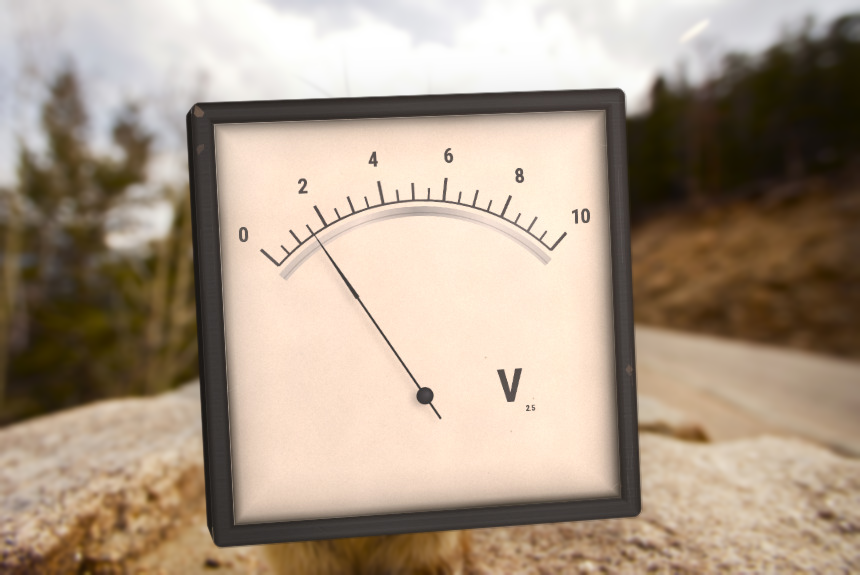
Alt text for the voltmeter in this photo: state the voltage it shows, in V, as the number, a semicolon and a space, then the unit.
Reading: 1.5; V
